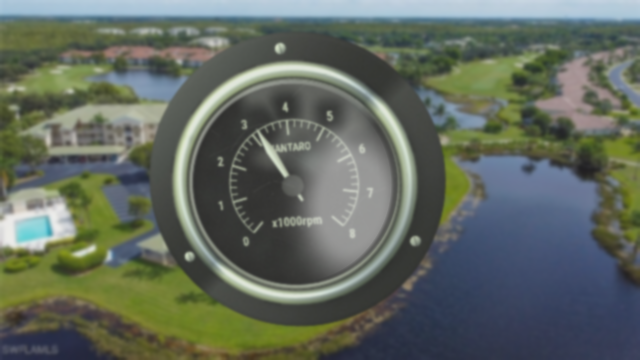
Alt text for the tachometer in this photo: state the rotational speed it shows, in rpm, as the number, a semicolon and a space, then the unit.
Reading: 3200; rpm
